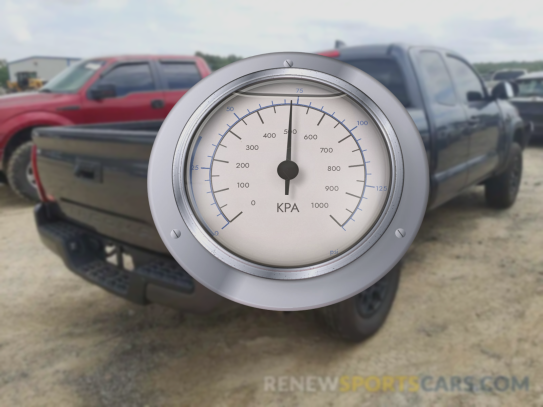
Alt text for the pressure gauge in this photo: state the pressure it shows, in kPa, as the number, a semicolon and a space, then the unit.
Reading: 500; kPa
